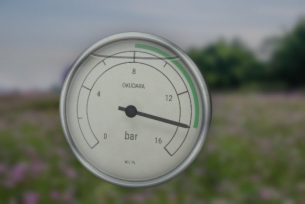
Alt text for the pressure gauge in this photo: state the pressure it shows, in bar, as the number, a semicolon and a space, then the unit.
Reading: 14; bar
